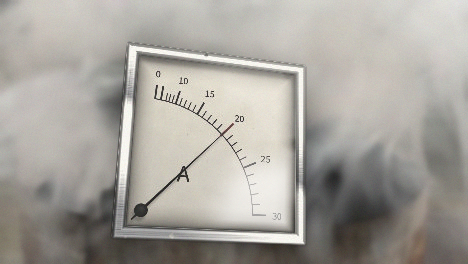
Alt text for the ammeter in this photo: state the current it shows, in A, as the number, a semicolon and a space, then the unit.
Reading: 20; A
